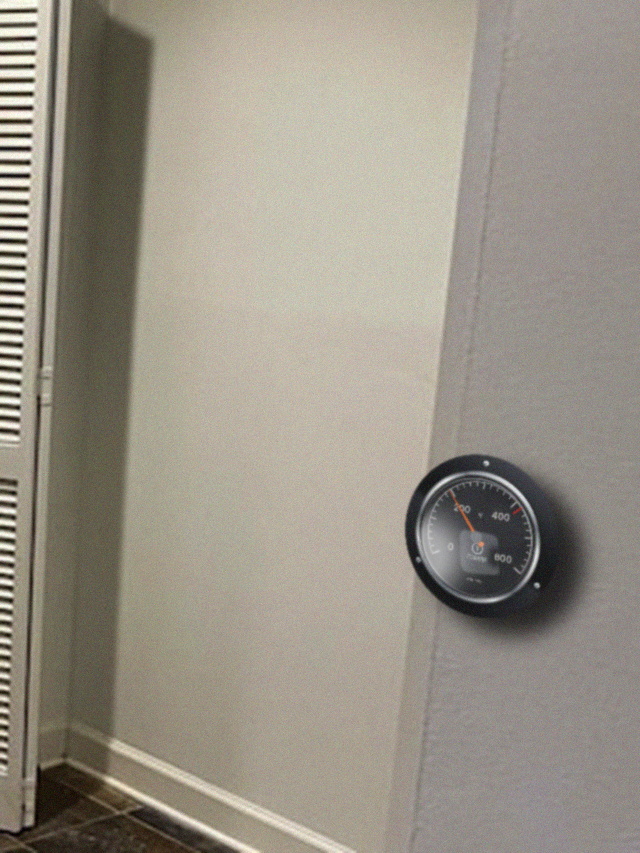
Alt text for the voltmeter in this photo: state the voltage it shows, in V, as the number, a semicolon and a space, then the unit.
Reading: 200; V
